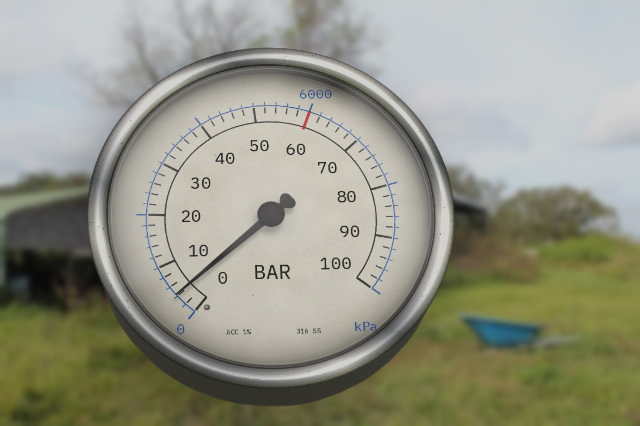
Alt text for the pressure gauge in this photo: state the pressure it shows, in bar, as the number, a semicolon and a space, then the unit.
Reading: 4; bar
